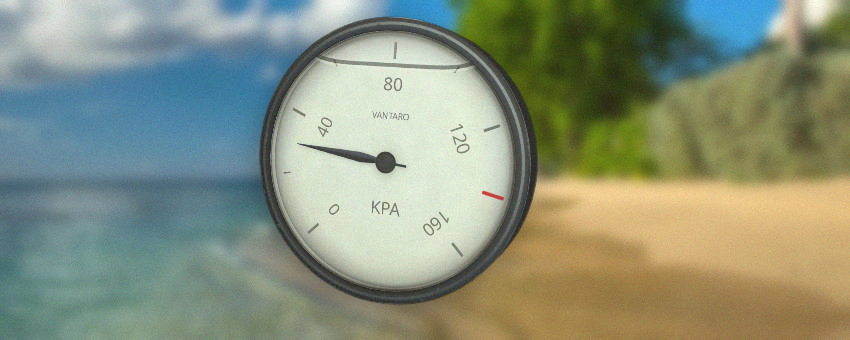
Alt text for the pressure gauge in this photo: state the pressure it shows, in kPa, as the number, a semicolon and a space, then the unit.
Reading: 30; kPa
